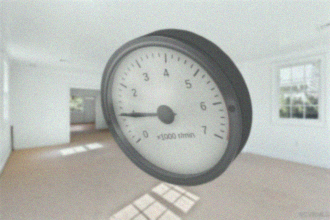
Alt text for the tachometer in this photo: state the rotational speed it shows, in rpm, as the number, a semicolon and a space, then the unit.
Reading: 1000; rpm
